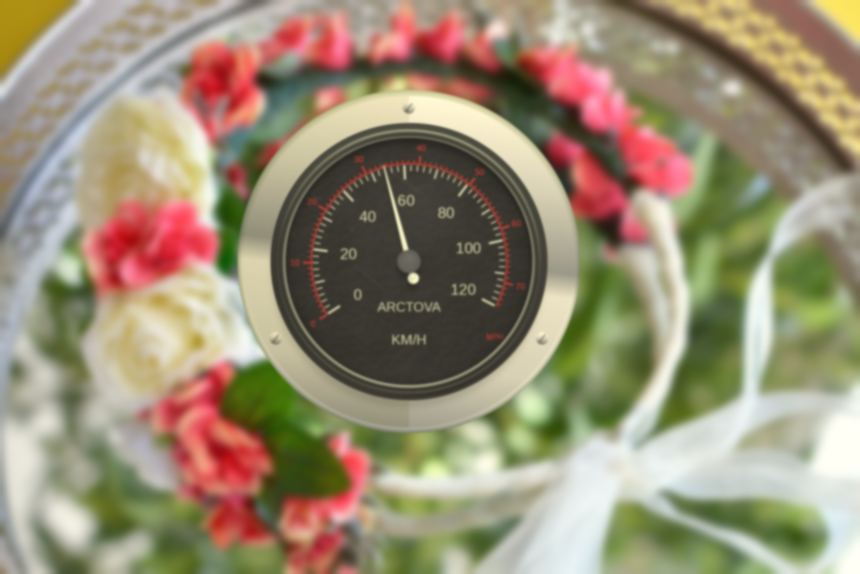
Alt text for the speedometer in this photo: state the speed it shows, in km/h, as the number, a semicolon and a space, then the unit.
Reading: 54; km/h
